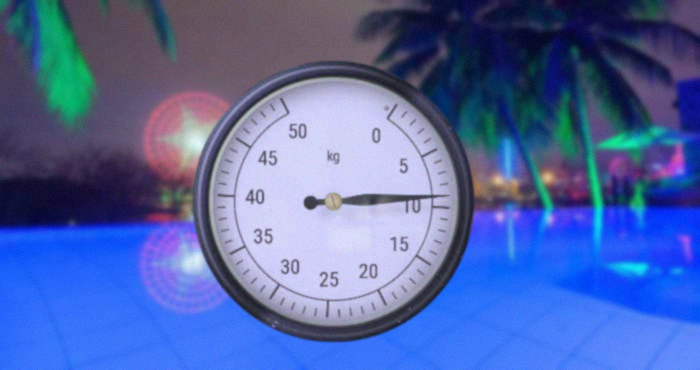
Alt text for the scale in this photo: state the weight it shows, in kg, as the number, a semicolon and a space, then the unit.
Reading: 9; kg
